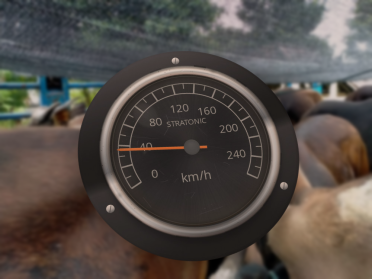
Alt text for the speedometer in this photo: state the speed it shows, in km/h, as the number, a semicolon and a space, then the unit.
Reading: 35; km/h
